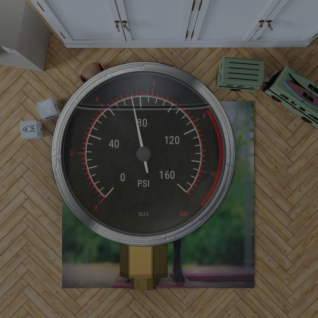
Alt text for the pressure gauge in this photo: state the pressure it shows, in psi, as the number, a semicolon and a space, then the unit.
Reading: 75; psi
